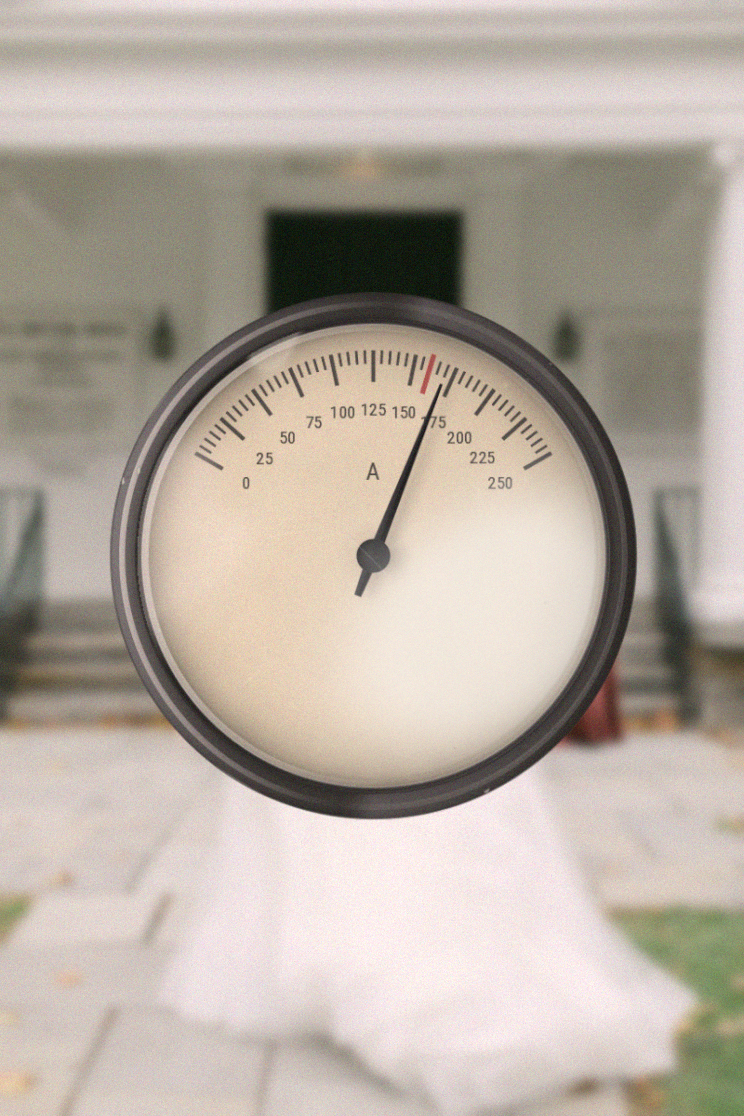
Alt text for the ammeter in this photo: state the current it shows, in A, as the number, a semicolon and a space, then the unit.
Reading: 170; A
